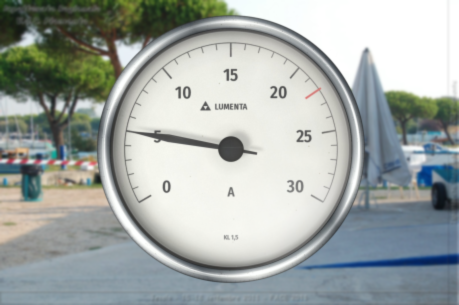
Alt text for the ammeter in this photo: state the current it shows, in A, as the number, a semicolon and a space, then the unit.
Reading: 5; A
